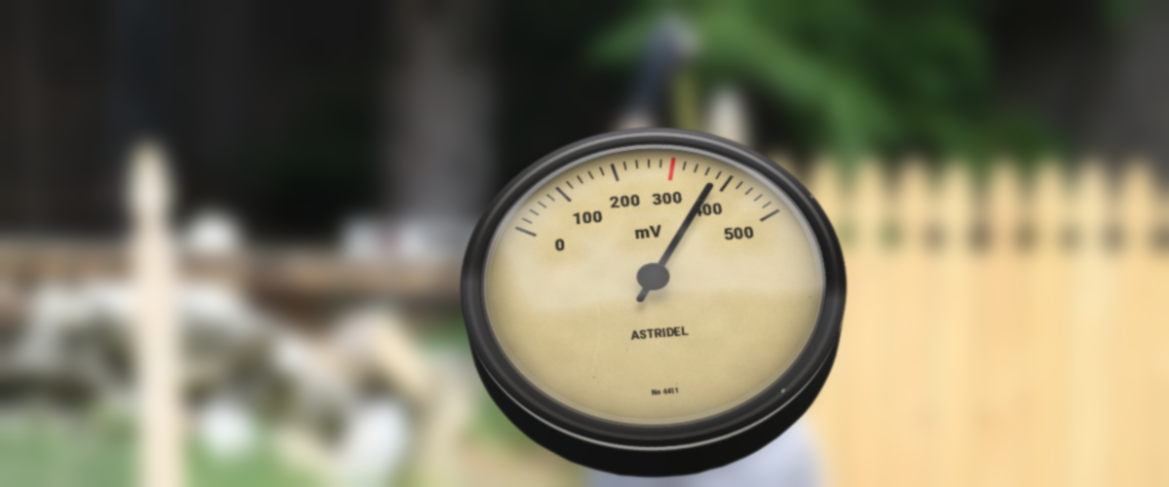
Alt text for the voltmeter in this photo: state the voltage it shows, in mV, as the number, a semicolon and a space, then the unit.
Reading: 380; mV
